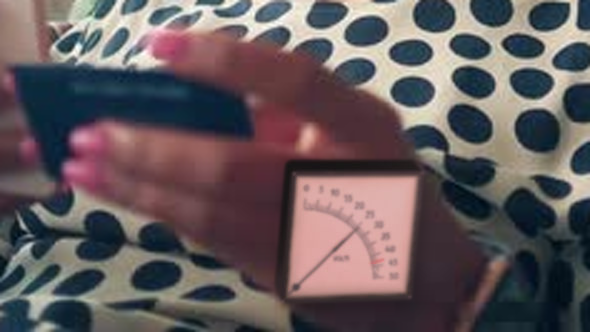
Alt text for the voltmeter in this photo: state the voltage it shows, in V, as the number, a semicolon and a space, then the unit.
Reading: 25; V
